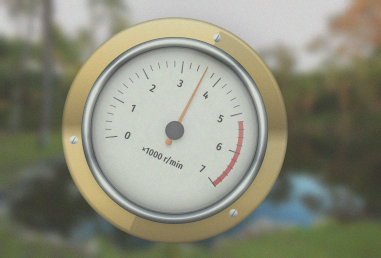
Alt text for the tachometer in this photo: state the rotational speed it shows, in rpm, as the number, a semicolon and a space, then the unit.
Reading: 3600; rpm
